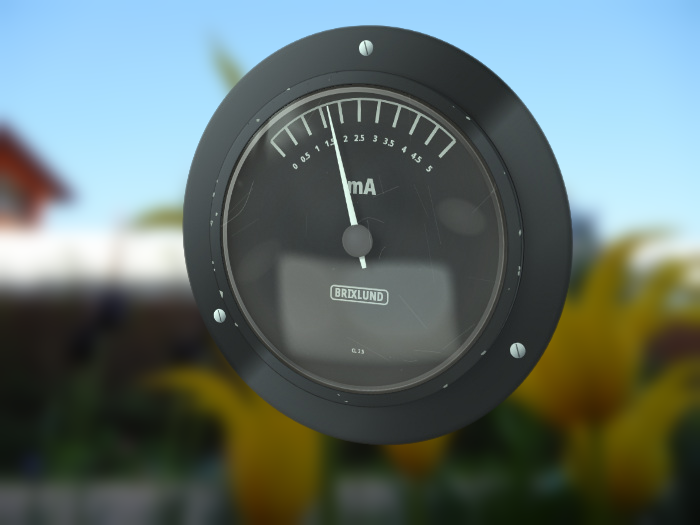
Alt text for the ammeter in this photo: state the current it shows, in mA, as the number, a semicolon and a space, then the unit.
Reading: 1.75; mA
